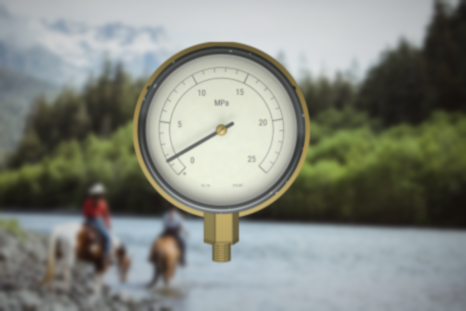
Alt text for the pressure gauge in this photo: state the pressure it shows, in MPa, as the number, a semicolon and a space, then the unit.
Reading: 1.5; MPa
